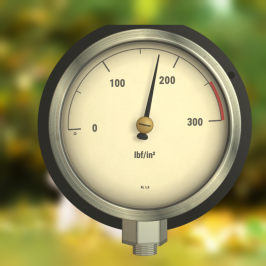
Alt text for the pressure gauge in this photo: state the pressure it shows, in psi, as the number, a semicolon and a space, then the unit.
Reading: 175; psi
